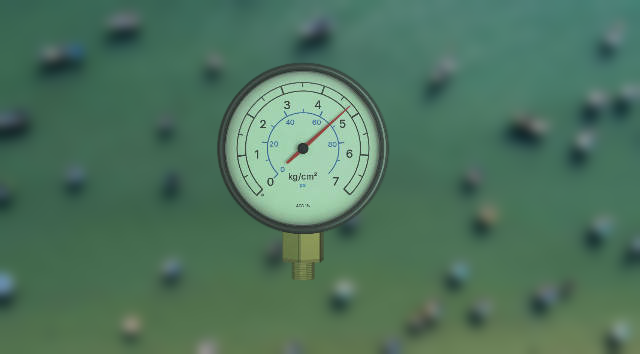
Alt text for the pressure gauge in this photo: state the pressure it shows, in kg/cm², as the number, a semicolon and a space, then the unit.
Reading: 4.75; kg/cm²
